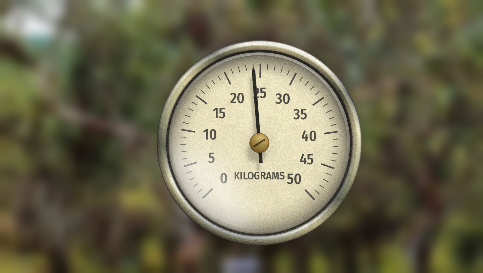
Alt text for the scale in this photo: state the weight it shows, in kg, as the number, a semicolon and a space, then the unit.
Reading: 24; kg
